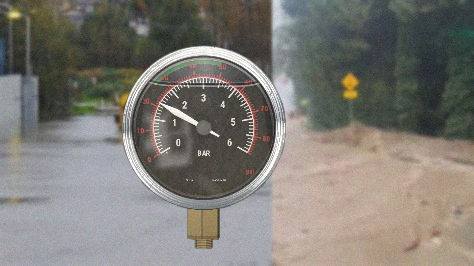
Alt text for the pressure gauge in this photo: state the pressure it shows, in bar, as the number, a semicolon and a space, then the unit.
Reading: 1.5; bar
